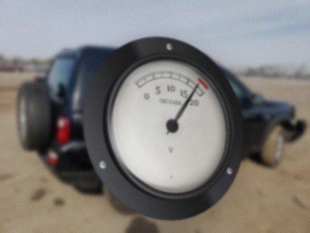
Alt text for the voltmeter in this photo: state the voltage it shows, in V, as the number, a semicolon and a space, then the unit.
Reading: 17.5; V
